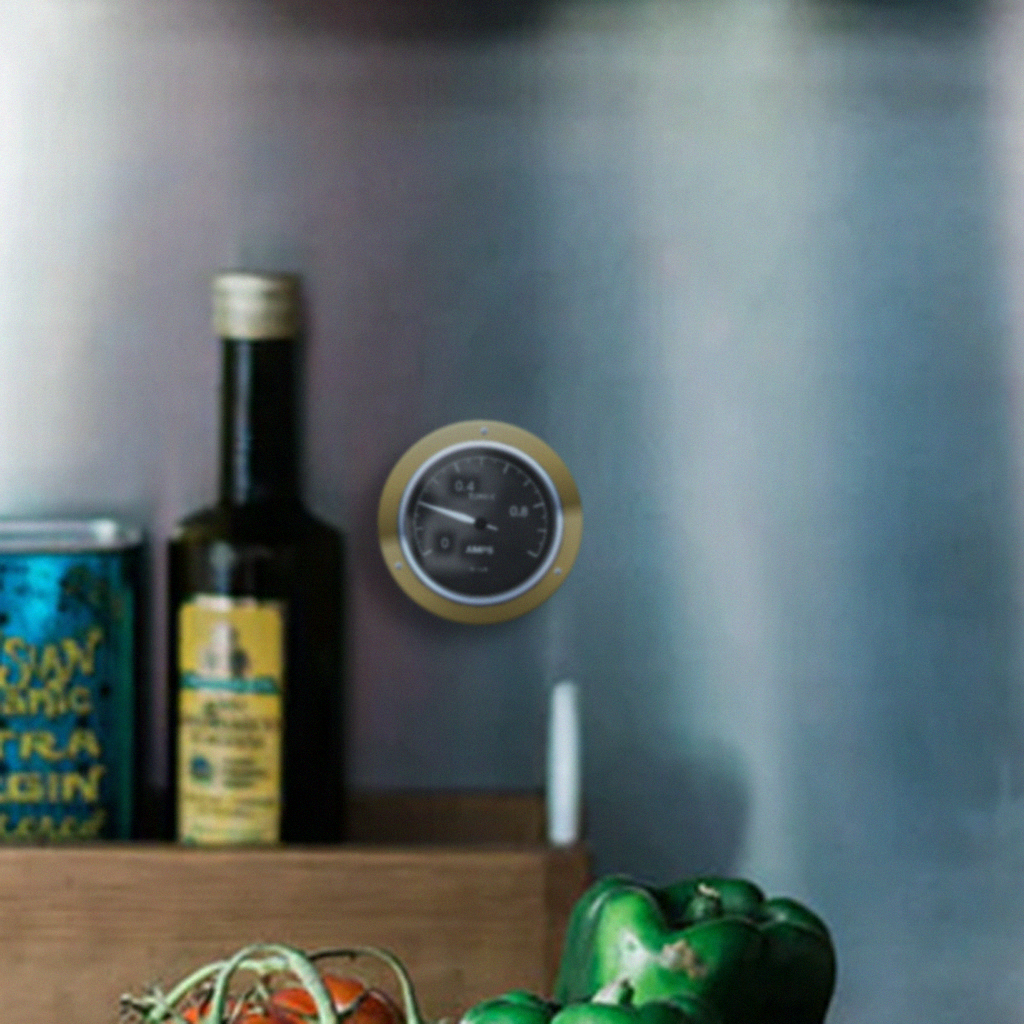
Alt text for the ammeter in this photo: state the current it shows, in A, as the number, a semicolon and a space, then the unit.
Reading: 0.2; A
